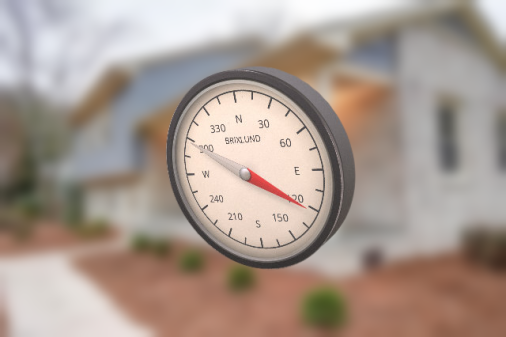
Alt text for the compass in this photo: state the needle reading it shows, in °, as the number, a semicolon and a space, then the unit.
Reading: 120; °
